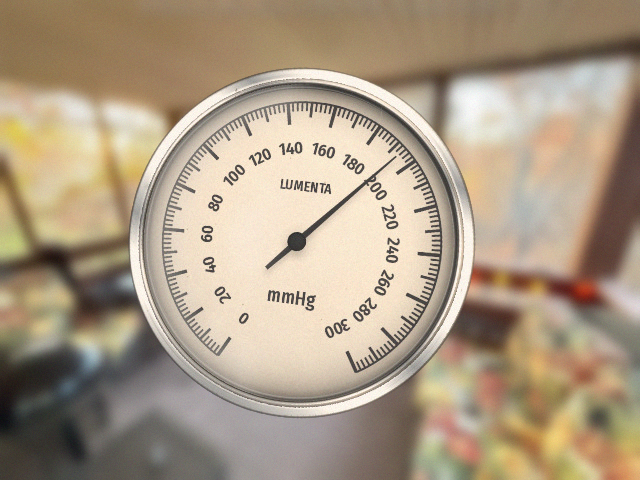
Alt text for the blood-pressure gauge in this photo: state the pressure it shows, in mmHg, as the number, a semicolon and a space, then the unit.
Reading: 194; mmHg
